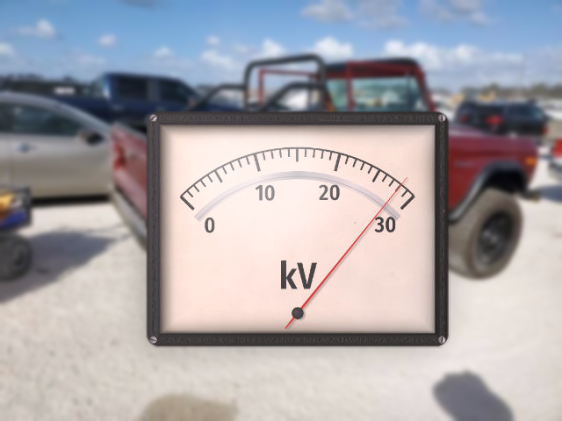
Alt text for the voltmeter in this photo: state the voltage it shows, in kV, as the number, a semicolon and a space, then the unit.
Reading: 28; kV
